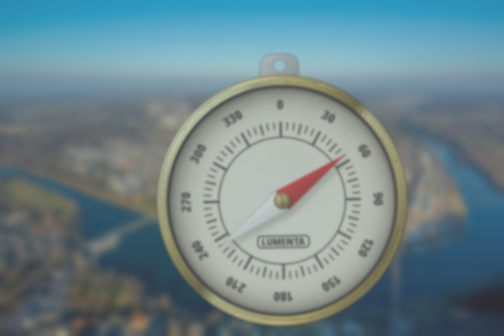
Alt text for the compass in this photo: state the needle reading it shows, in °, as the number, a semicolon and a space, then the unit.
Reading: 55; °
